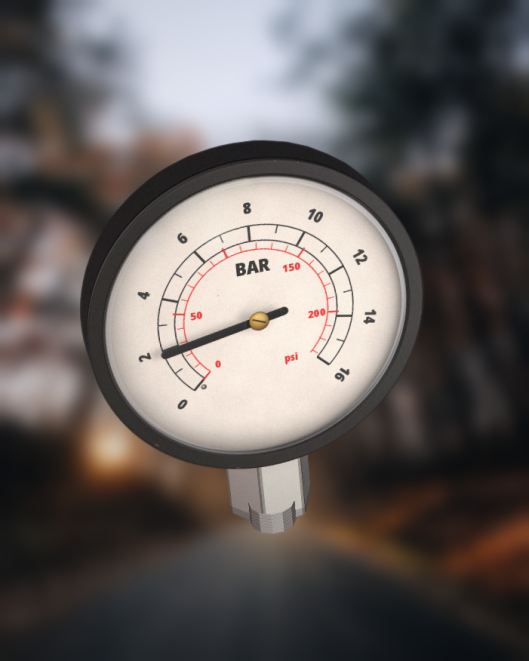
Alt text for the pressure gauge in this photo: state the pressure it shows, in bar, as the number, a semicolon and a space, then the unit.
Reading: 2; bar
